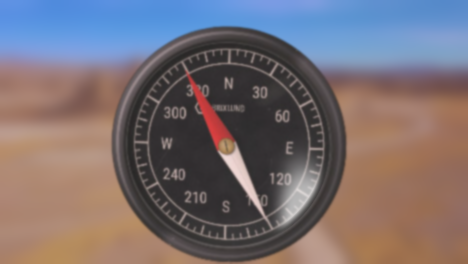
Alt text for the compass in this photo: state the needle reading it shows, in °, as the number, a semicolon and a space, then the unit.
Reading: 330; °
